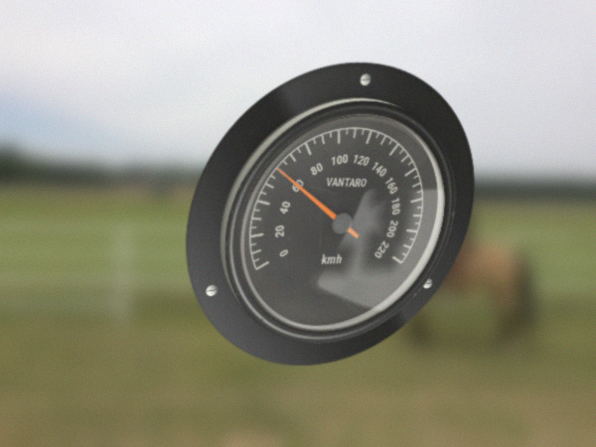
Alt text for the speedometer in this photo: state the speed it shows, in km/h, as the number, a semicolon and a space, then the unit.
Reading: 60; km/h
